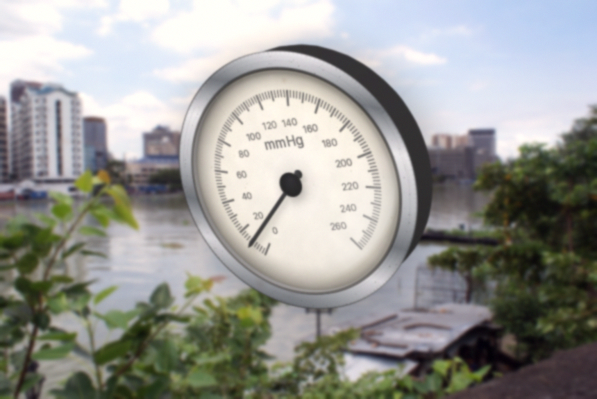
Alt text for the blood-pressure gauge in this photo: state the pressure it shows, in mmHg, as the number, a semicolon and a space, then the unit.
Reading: 10; mmHg
